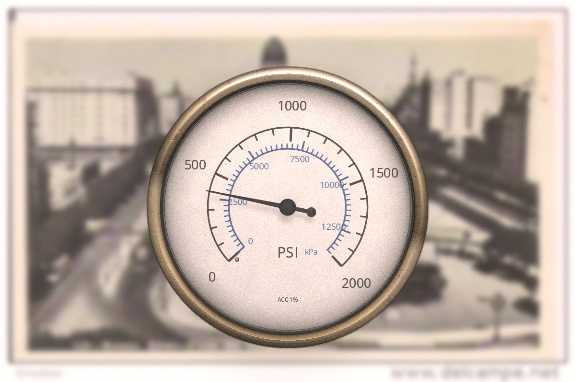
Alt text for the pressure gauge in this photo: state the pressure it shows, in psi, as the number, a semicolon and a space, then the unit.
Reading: 400; psi
